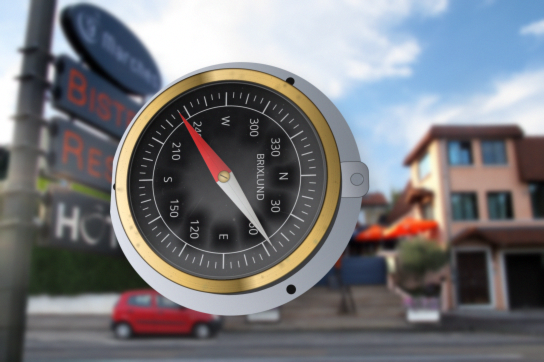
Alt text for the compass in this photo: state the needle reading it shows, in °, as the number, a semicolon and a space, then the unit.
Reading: 235; °
